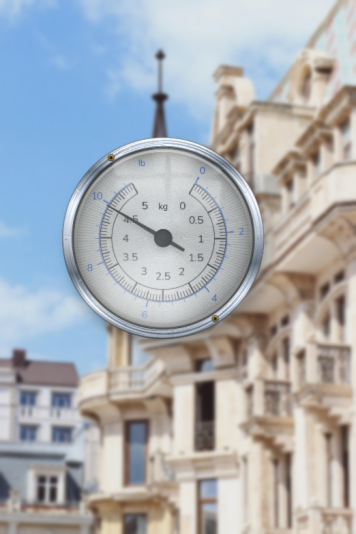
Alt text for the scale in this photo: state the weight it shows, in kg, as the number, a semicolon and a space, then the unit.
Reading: 4.5; kg
